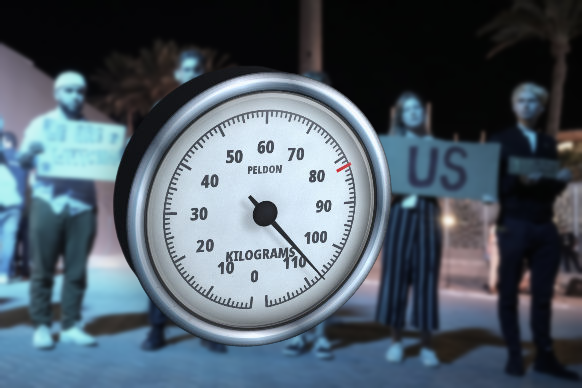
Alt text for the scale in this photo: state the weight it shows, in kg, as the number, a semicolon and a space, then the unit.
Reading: 107; kg
